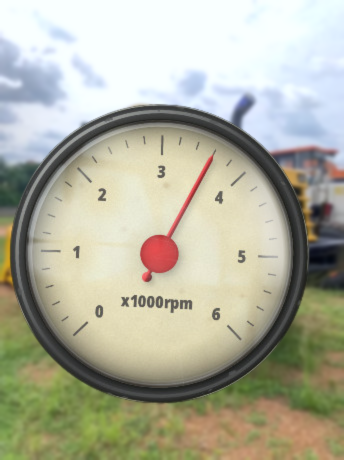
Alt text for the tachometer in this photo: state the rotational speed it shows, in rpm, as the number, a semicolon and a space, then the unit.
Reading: 3600; rpm
